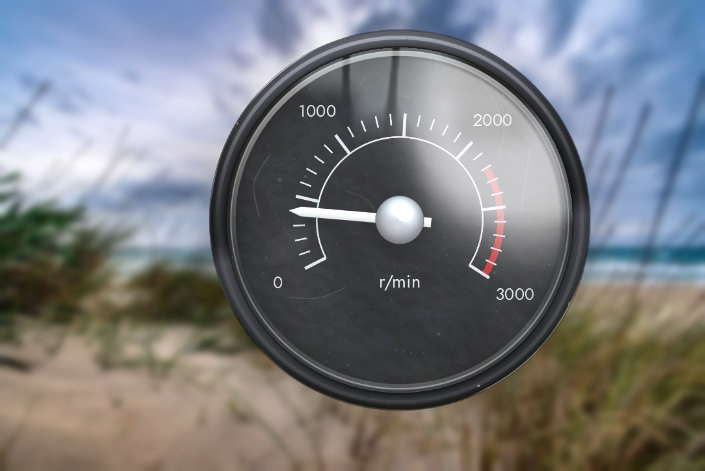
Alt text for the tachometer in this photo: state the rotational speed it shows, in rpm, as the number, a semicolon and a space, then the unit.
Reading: 400; rpm
